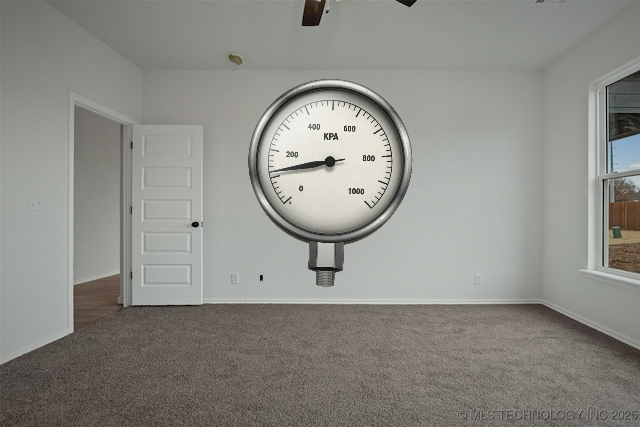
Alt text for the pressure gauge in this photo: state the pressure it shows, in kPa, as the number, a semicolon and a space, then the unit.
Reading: 120; kPa
